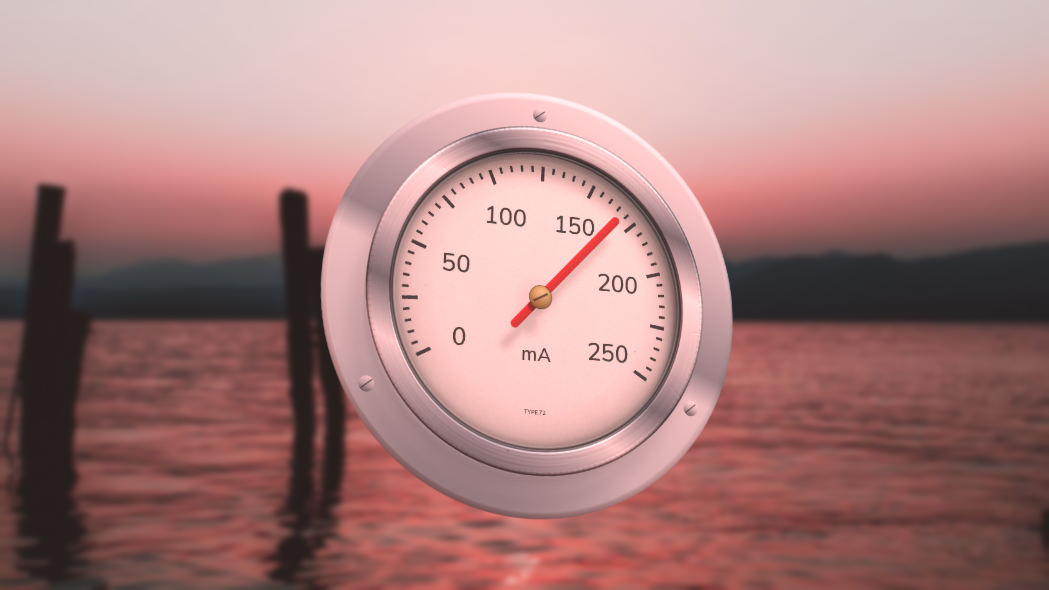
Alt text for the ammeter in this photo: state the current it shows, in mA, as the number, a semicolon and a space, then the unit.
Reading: 167.5; mA
